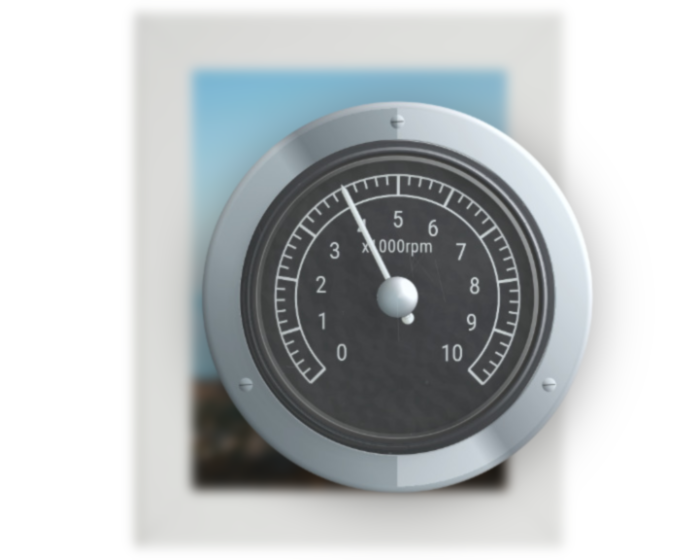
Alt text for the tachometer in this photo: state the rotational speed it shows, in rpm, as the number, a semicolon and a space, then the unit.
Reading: 4000; rpm
